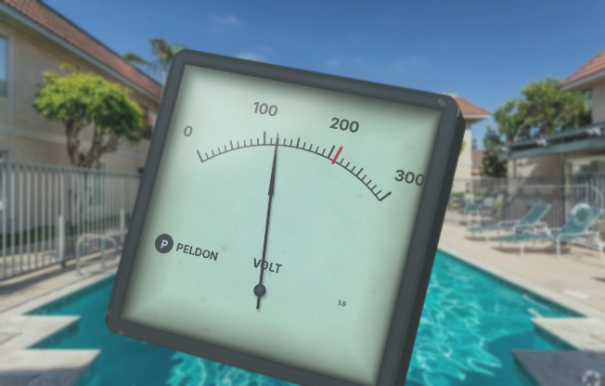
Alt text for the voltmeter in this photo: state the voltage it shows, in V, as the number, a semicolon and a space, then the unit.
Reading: 120; V
